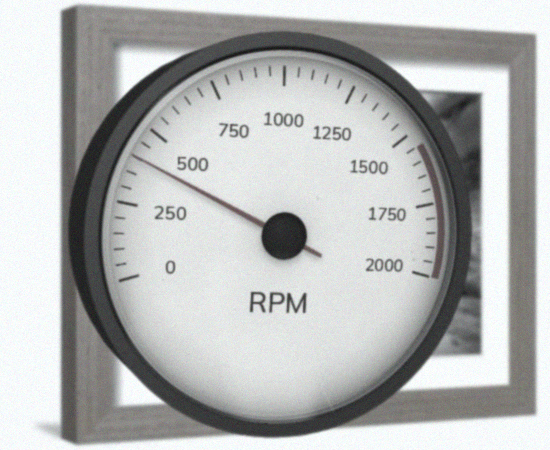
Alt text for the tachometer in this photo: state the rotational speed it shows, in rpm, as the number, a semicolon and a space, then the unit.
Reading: 400; rpm
